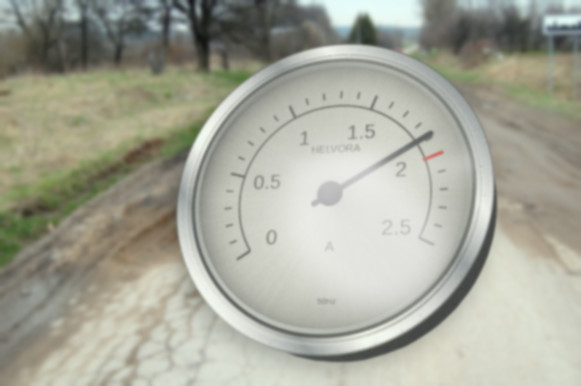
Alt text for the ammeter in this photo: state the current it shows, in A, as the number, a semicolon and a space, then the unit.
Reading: 1.9; A
